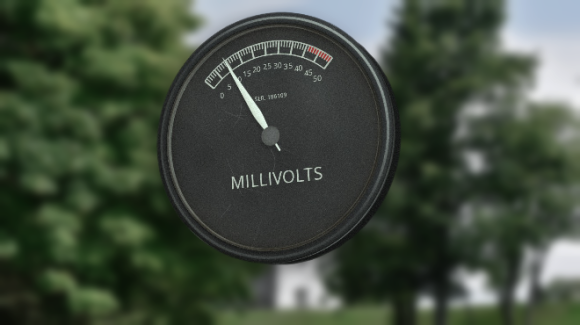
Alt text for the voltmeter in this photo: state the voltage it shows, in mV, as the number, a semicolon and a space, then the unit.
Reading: 10; mV
